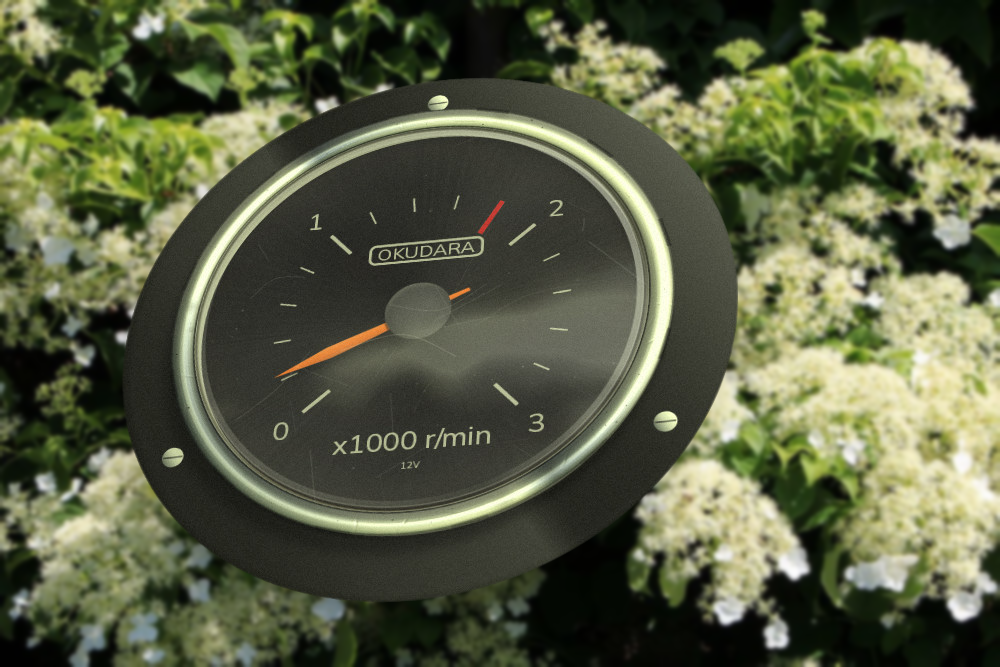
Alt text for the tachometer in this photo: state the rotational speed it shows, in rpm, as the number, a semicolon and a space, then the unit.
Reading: 200; rpm
